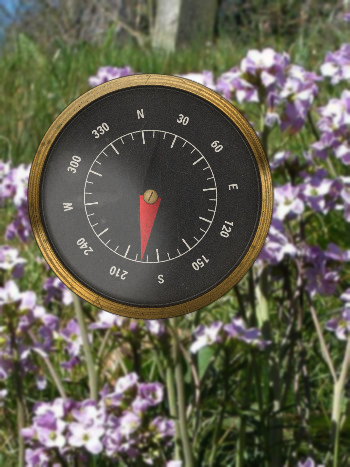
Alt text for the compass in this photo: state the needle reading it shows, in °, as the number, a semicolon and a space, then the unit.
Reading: 195; °
